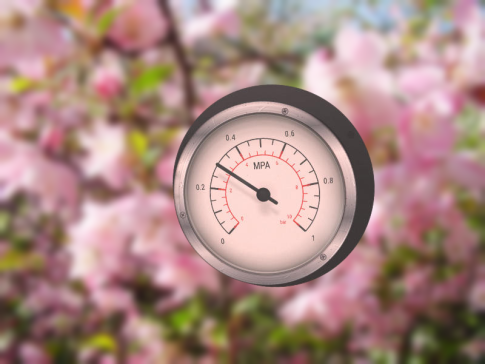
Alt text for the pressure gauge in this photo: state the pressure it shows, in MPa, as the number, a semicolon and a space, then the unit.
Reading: 0.3; MPa
